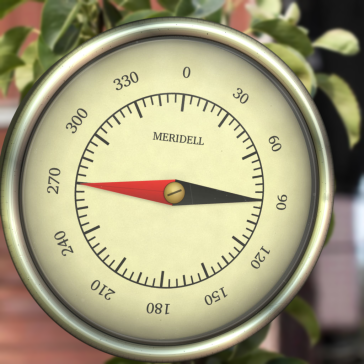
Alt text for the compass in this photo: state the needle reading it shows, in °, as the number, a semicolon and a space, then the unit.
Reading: 270; °
